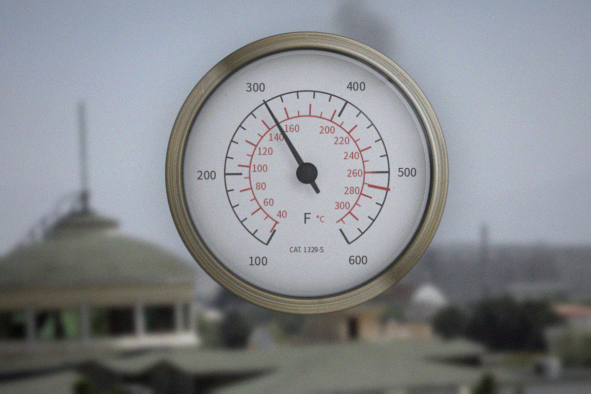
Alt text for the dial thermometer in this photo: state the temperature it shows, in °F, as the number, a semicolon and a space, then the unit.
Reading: 300; °F
